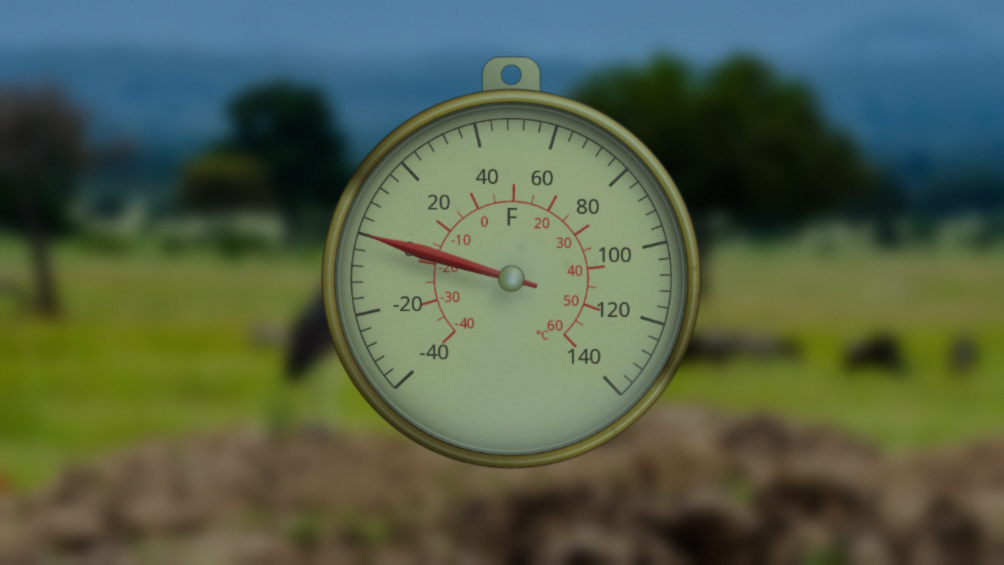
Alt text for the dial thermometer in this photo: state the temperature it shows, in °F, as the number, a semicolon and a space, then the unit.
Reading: 0; °F
